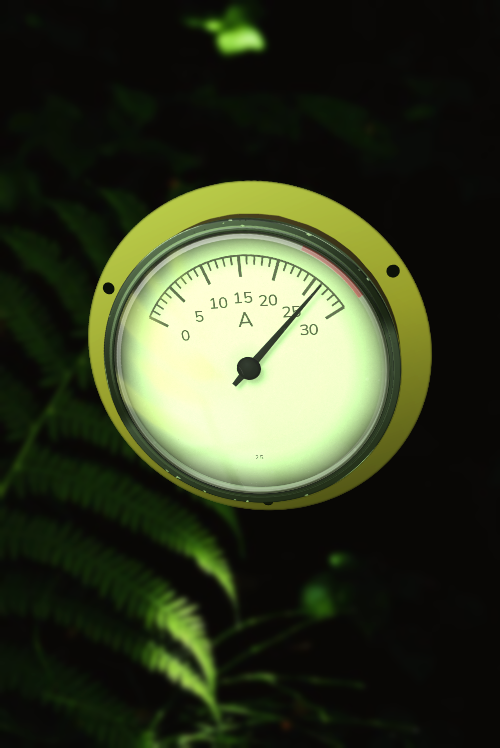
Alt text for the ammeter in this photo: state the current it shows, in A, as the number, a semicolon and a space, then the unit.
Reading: 26; A
